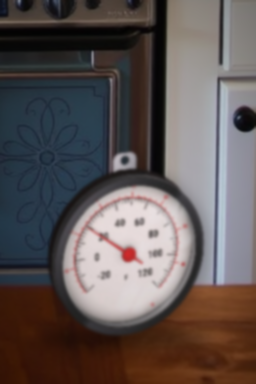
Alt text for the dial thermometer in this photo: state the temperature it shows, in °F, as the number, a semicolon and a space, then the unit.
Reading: 20; °F
